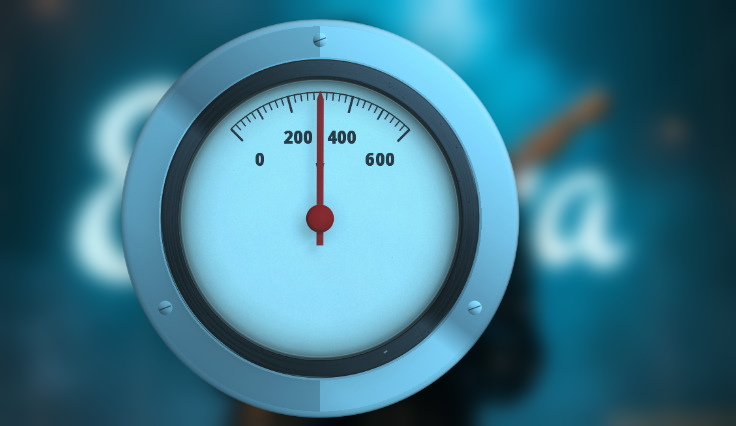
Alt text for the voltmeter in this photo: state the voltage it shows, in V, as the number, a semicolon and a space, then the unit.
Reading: 300; V
